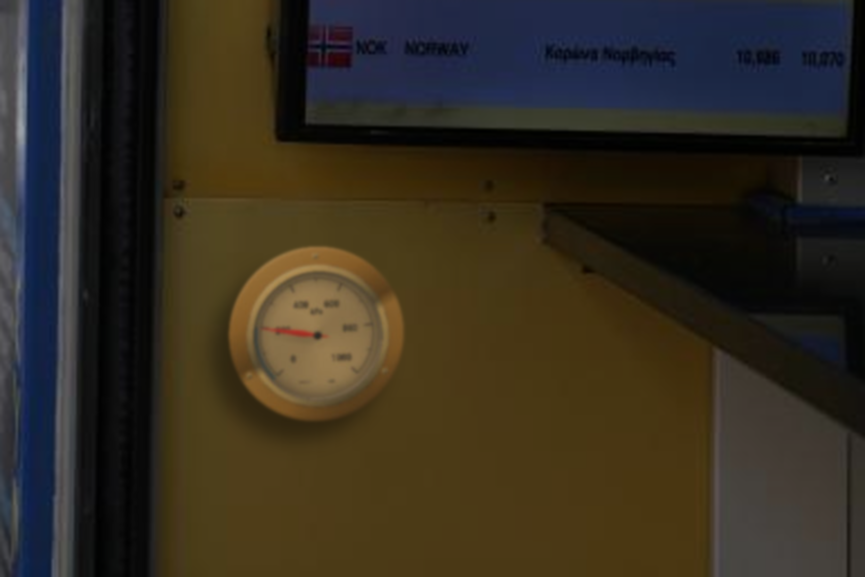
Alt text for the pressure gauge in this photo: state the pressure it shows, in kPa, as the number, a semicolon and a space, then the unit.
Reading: 200; kPa
